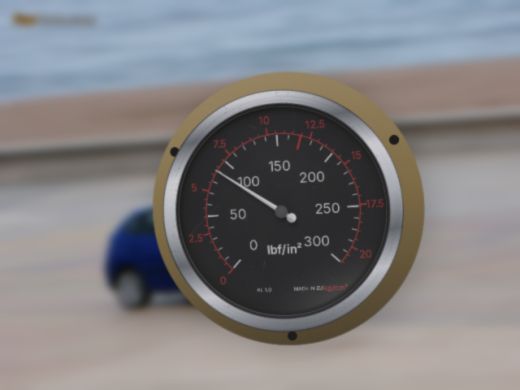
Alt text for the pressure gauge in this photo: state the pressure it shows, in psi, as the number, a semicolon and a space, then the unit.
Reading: 90; psi
